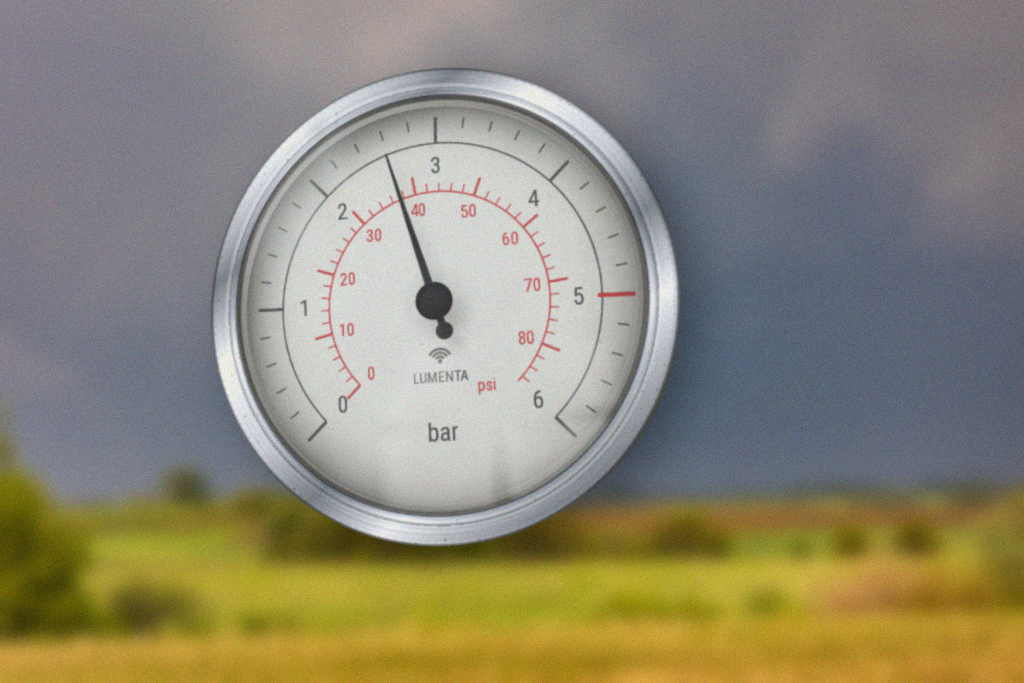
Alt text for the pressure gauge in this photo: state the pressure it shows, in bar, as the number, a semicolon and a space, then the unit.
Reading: 2.6; bar
